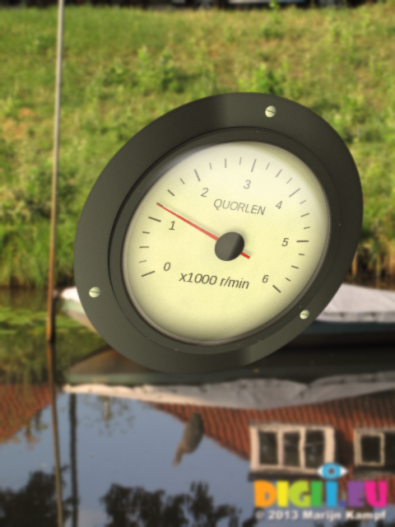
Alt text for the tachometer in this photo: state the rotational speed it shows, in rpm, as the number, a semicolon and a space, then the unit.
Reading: 1250; rpm
